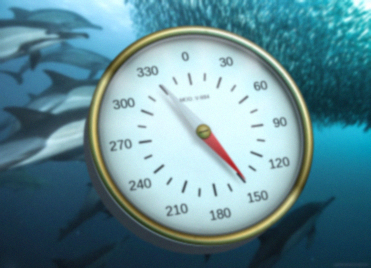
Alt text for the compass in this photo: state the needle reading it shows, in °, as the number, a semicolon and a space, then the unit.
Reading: 150; °
